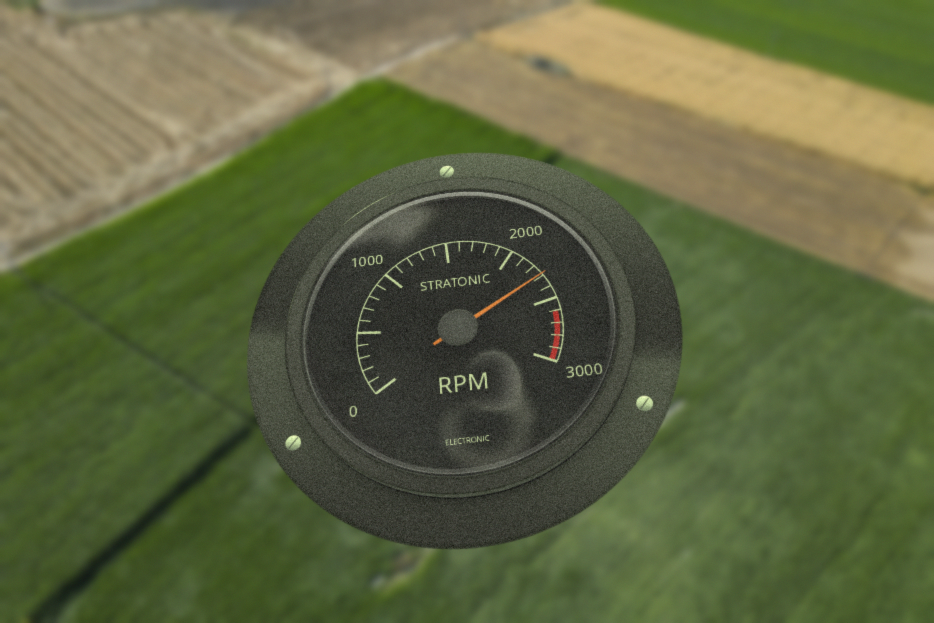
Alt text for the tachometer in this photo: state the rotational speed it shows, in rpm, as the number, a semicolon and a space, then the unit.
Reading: 2300; rpm
